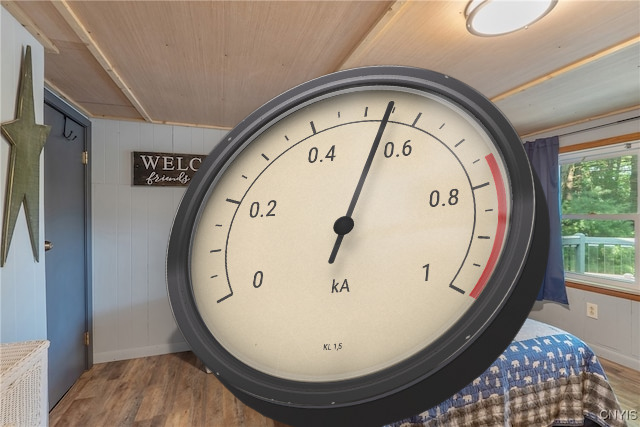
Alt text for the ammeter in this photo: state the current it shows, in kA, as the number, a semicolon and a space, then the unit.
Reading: 0.55; kA
